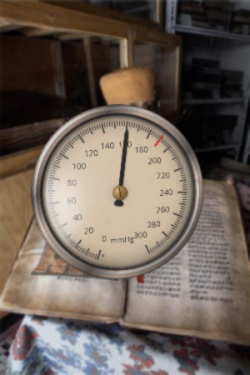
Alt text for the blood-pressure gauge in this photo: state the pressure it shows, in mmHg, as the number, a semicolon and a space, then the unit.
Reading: 160; mmHg
